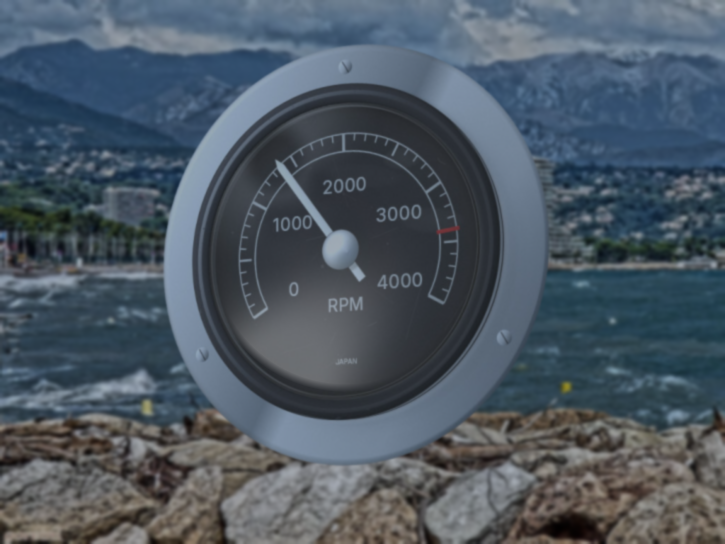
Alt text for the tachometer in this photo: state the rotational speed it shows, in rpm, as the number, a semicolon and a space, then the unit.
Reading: 1400; rpm
